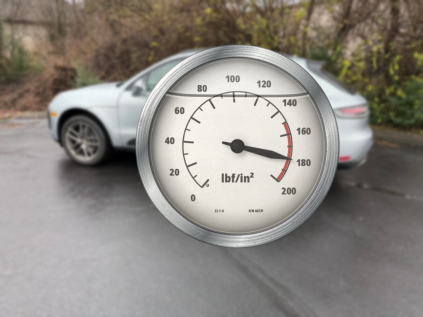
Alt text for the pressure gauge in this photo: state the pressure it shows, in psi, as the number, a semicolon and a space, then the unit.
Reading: 180; psi
